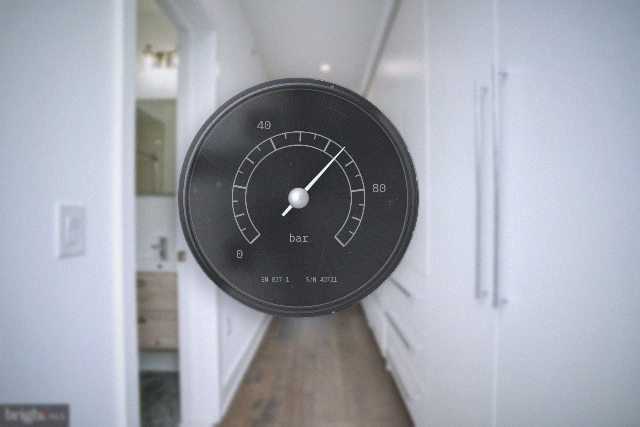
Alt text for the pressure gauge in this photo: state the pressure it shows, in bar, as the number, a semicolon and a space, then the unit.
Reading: 65; bar
